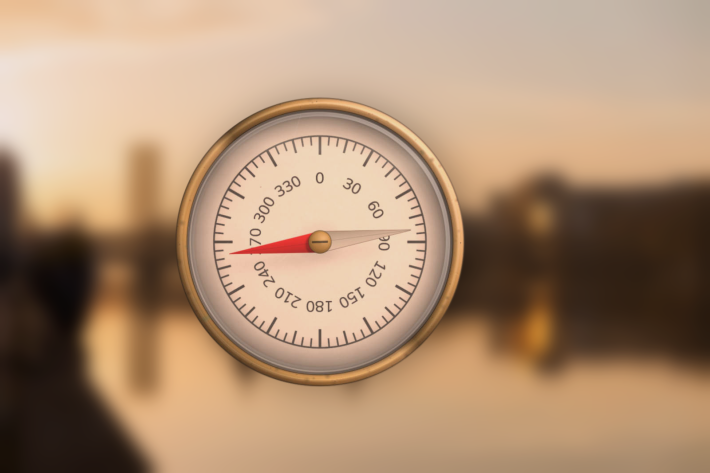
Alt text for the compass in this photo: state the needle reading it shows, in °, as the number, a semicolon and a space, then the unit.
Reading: 262.5; °
